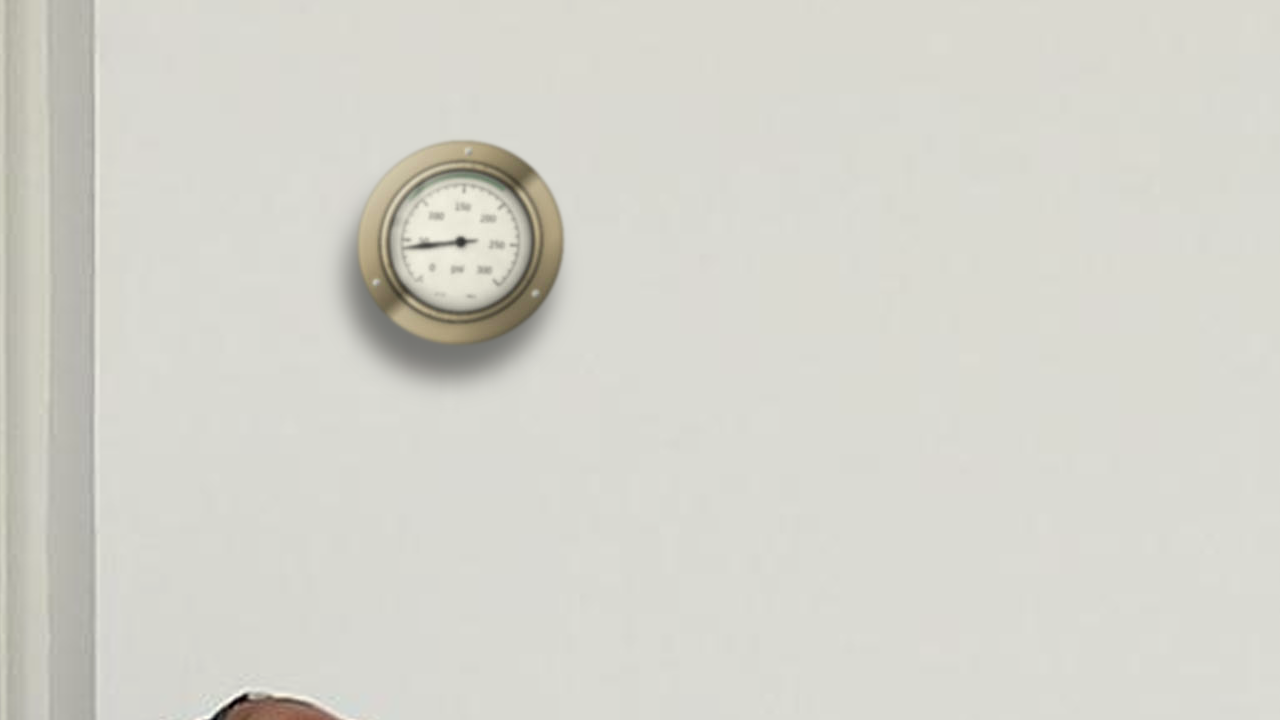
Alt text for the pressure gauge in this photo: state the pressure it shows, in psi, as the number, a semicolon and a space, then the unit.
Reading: 40; psi
